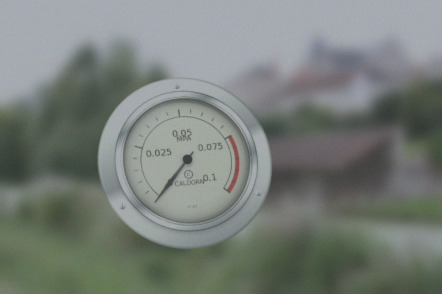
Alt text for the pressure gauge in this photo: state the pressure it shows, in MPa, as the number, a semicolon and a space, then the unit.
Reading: 0; MPa
